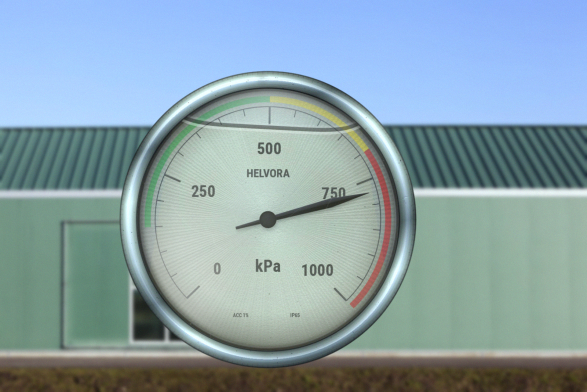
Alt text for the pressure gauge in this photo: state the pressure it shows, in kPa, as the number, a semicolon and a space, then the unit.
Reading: 775; kPa
